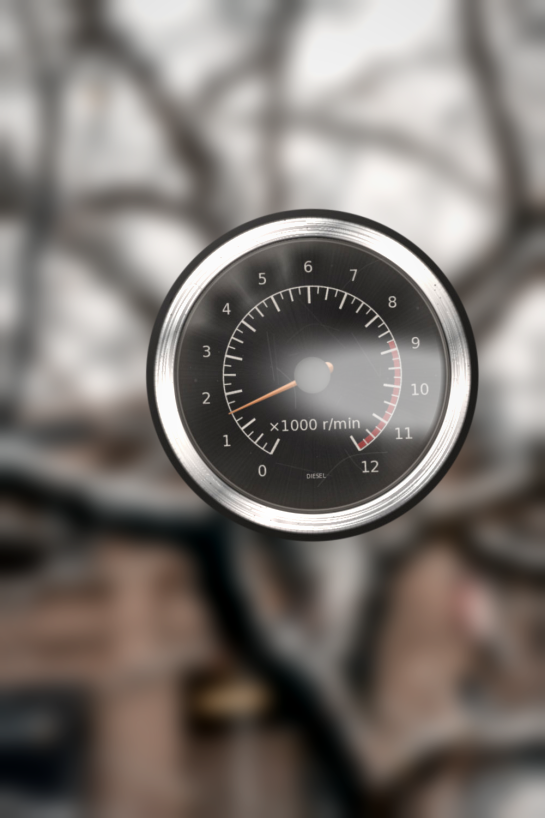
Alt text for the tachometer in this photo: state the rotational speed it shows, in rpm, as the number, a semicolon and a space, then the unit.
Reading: 1500; rpm
